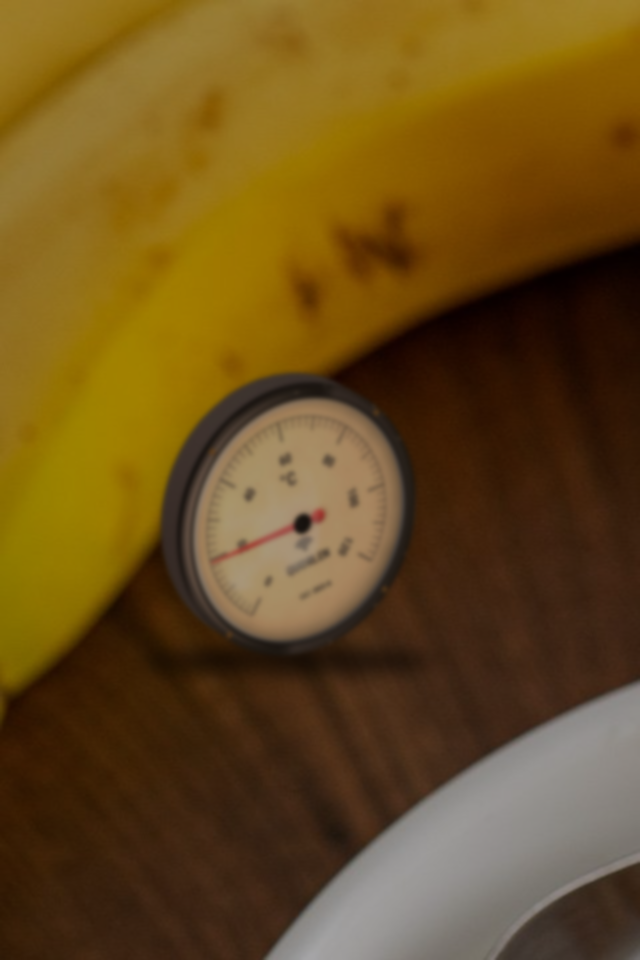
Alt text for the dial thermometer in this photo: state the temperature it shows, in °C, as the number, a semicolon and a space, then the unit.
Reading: 20; °C
